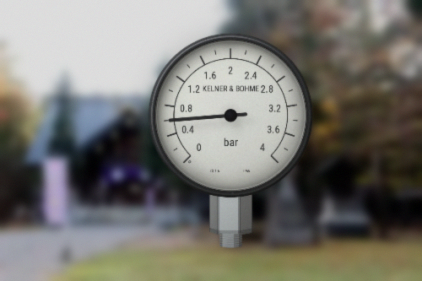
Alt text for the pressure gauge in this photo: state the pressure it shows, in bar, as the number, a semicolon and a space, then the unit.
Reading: 0.6; bar
